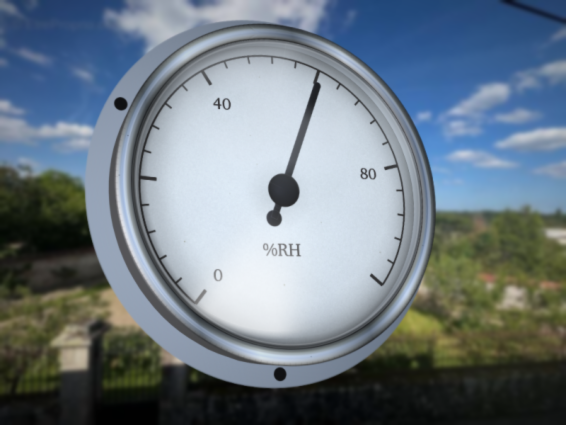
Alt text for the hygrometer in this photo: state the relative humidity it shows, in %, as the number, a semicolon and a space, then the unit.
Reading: 60; %
